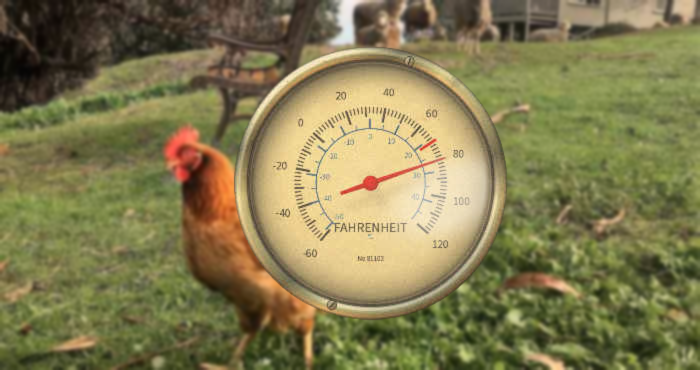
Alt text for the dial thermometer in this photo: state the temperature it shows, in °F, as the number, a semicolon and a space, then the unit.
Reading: 80; °F
